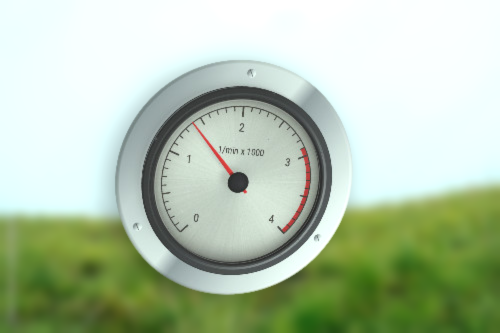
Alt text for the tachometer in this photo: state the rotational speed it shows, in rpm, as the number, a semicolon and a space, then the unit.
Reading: 1400; rpm
